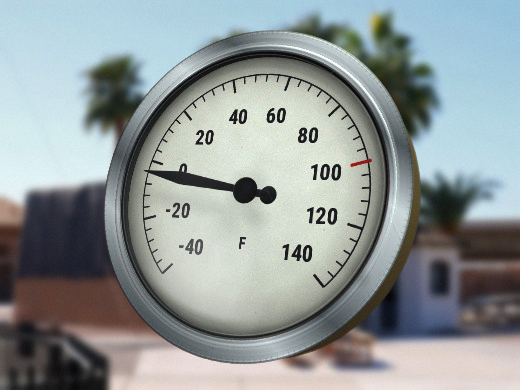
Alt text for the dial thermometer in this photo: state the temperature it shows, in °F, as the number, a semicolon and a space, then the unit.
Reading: -4; °F
